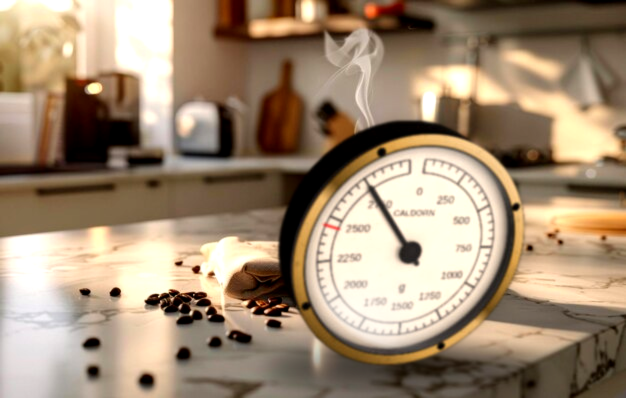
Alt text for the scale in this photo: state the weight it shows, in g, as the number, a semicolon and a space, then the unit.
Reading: 2750; g
